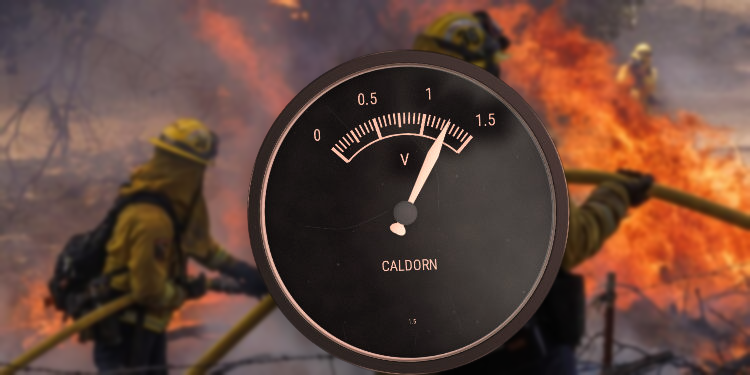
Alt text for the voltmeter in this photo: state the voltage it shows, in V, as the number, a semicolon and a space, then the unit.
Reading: 1.25; V
